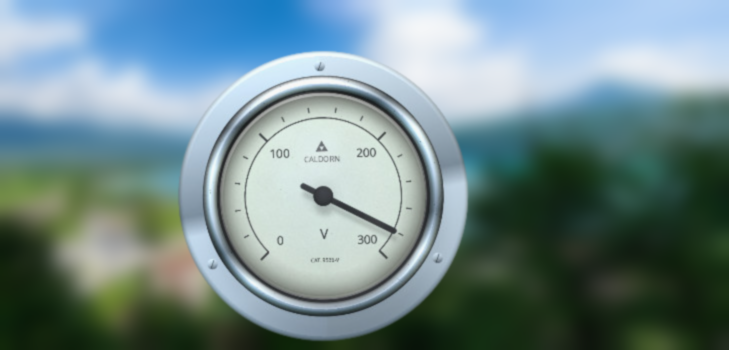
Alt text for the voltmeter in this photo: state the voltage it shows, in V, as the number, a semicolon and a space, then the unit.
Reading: 280; V
